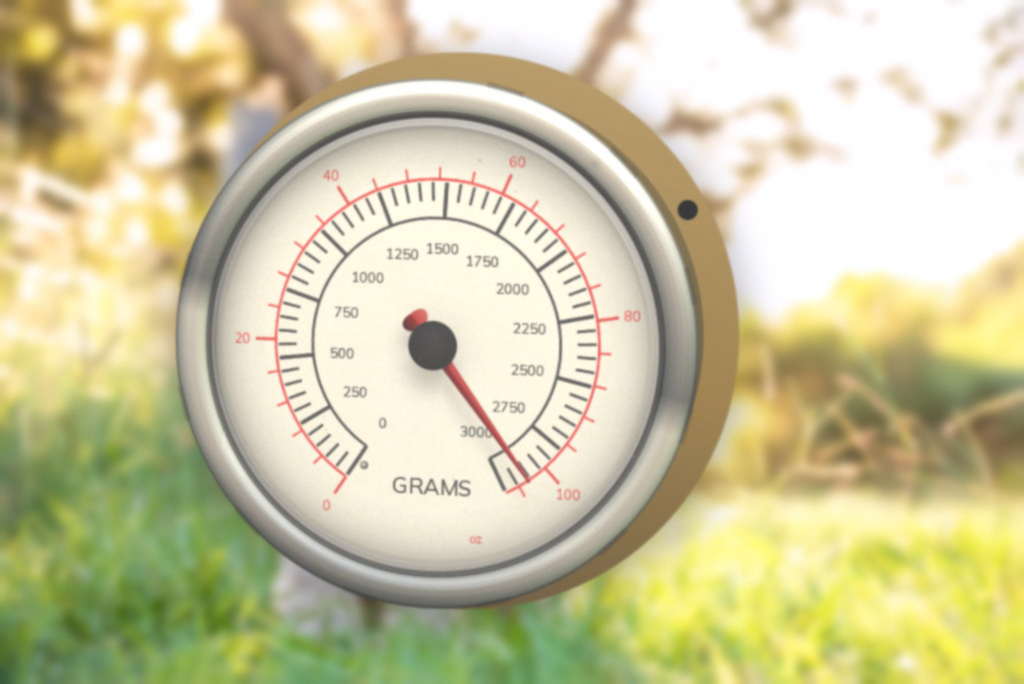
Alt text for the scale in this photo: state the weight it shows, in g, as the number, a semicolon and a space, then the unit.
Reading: 2900; g
